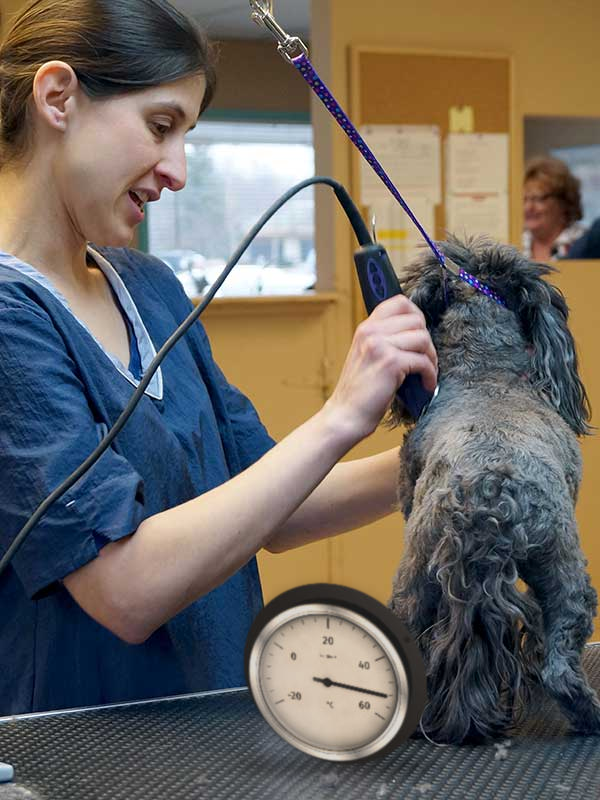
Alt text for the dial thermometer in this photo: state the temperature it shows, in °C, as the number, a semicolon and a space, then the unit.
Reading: 52; °C
